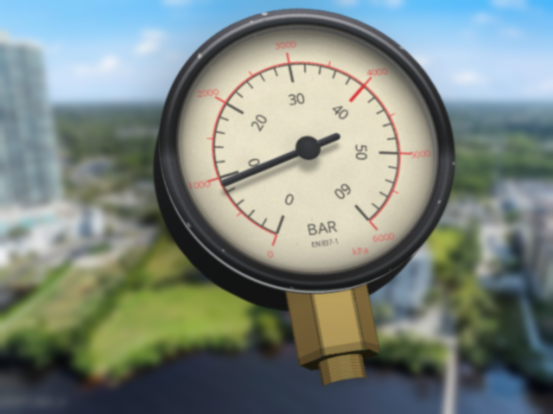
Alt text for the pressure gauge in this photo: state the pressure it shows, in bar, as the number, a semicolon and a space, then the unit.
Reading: 9; bar
